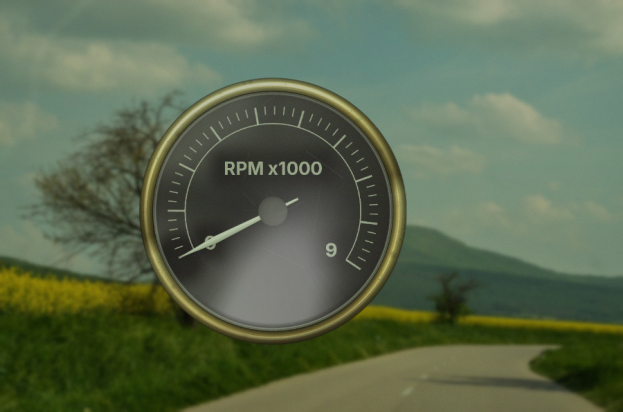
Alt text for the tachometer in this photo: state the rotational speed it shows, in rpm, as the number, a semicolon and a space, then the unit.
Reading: 0; rpm
